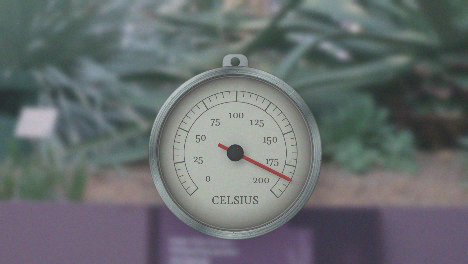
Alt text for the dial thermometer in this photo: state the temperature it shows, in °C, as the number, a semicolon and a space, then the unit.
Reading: 185; °C
